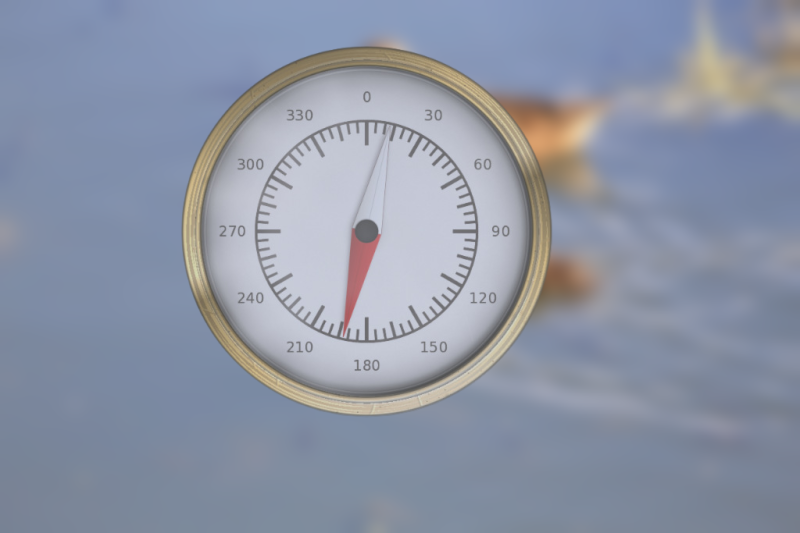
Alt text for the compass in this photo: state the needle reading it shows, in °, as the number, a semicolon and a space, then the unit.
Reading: 192.5; °
